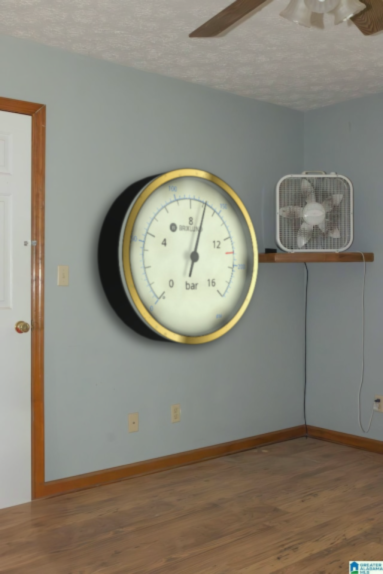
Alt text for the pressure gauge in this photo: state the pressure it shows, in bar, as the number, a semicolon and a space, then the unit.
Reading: 9; bar
